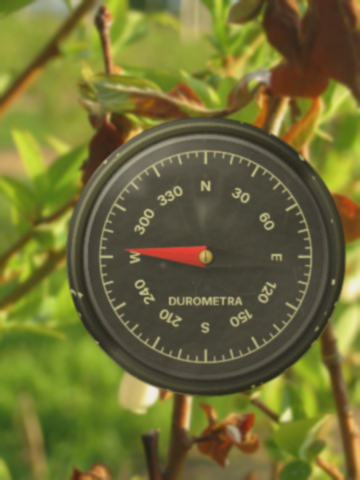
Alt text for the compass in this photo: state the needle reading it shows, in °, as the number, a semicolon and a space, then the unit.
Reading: 275; °
